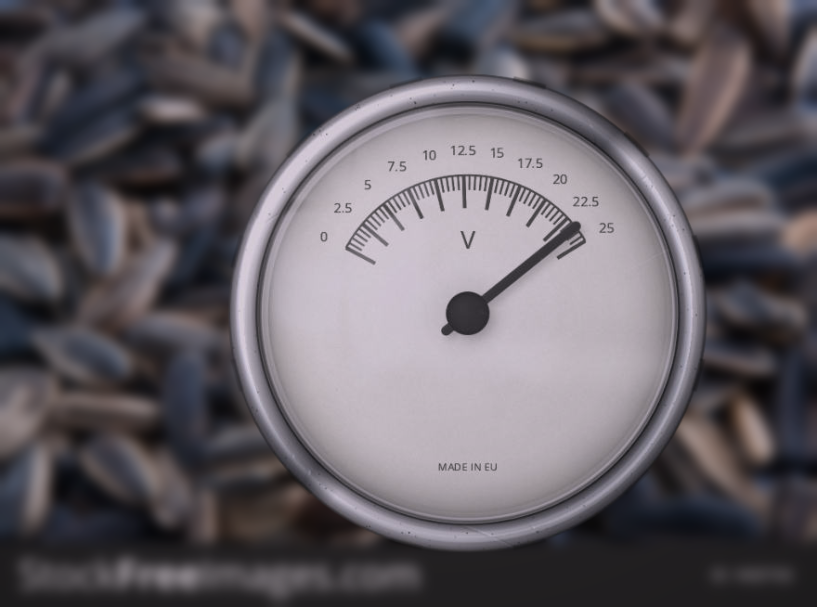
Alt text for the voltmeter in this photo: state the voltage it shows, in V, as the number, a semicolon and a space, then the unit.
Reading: 23.5; V
